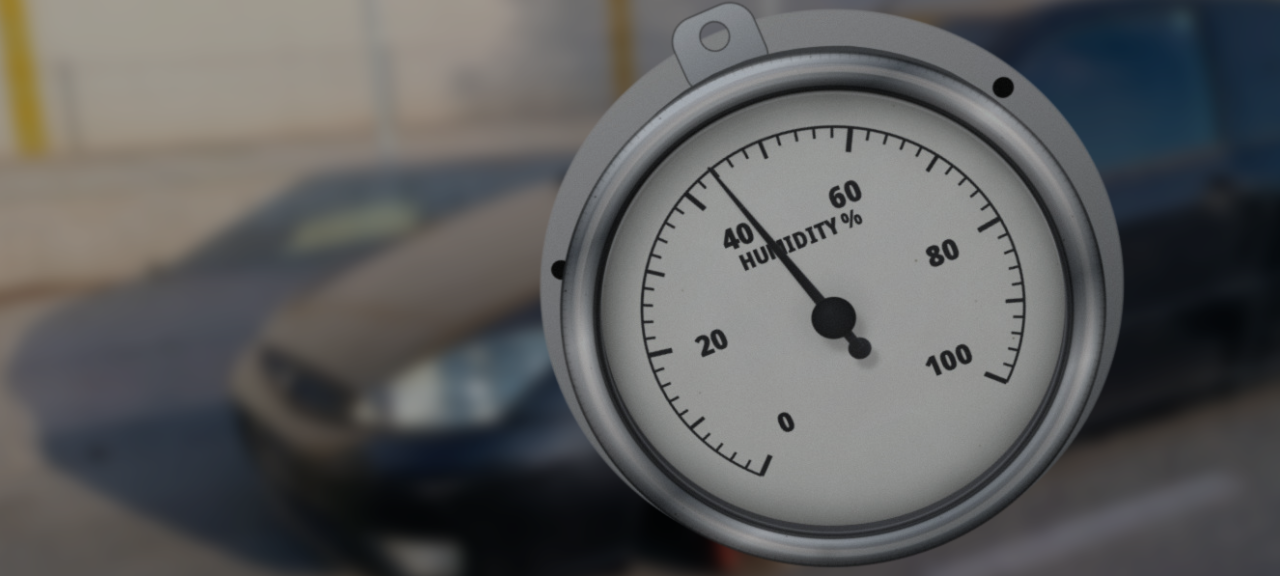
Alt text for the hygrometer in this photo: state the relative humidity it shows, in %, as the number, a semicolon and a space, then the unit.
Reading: 44; %
